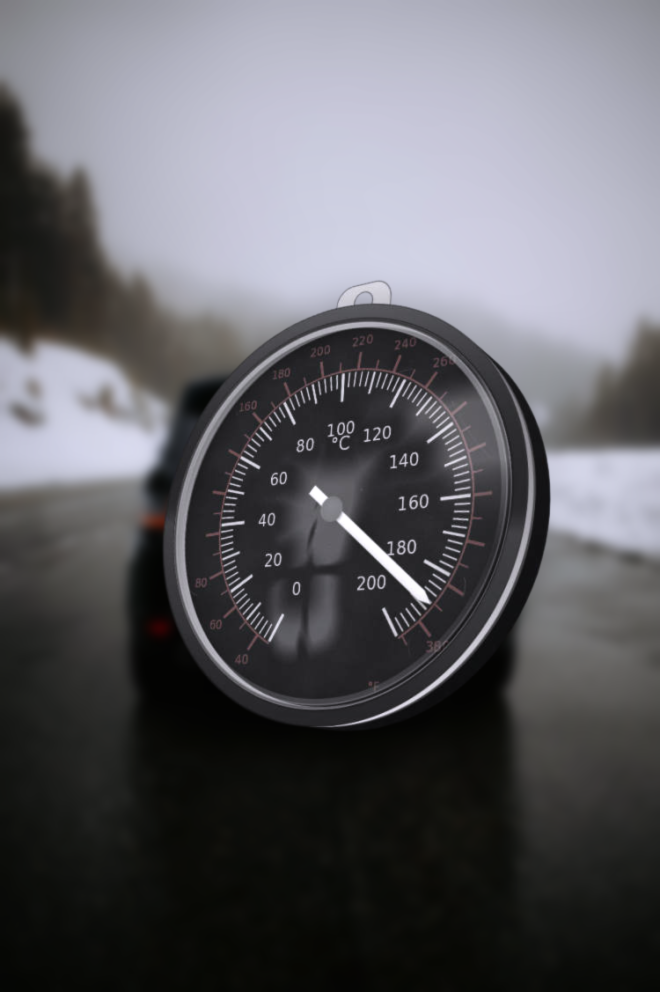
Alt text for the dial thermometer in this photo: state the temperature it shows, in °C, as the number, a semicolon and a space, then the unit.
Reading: 188; °C
